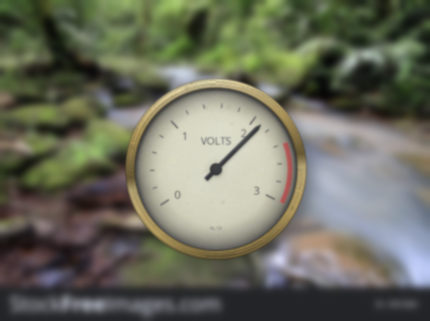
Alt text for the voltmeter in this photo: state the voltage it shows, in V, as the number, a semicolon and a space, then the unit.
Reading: 2.1; V
